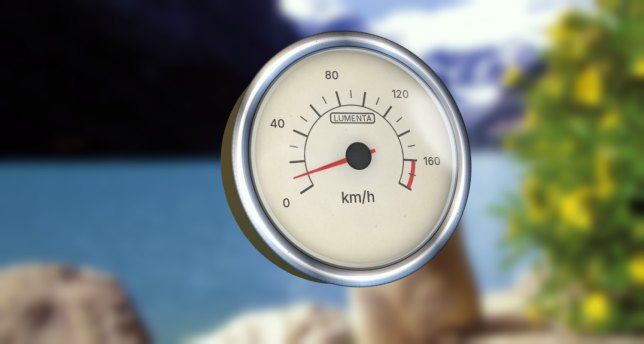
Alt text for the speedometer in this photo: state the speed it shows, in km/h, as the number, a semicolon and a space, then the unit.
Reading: 10; km/h
